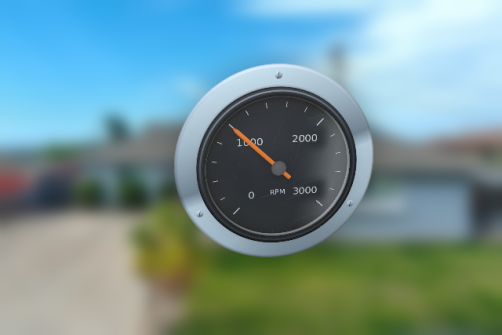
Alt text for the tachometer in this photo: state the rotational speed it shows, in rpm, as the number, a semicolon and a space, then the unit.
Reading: 1000; rpm
